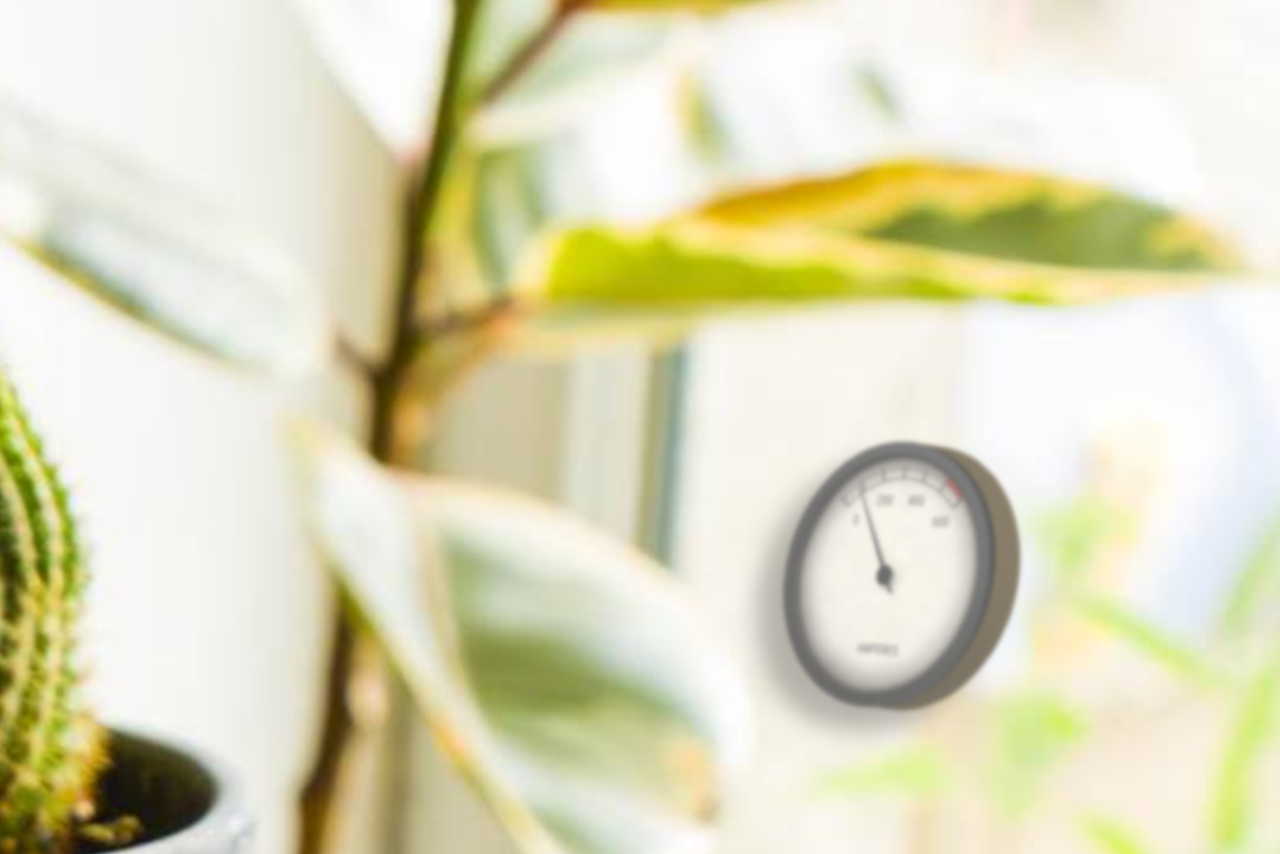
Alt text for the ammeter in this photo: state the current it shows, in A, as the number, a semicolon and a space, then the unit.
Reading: 100; A
